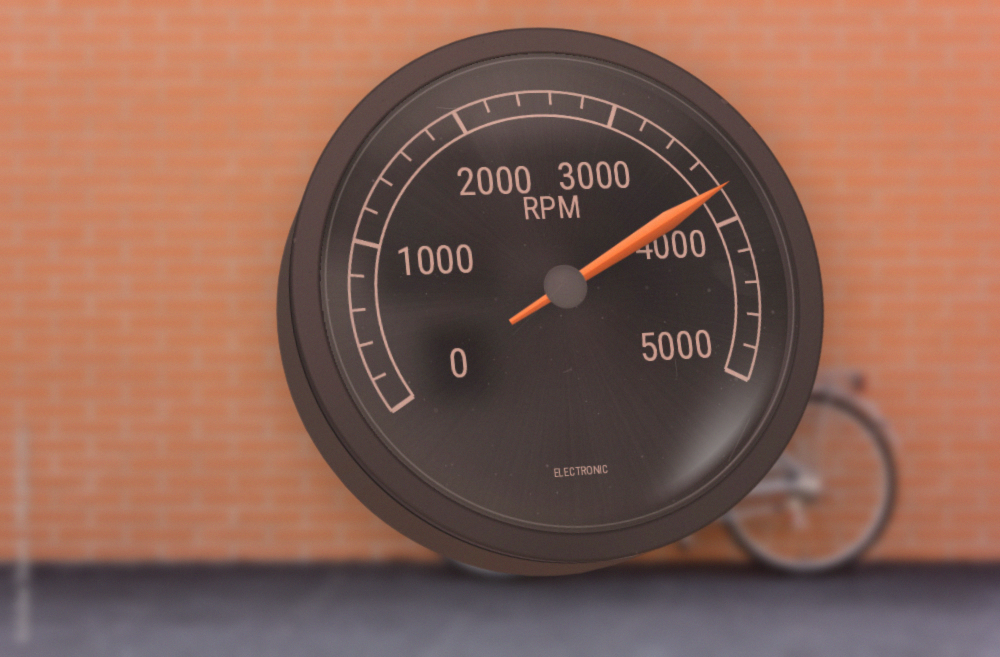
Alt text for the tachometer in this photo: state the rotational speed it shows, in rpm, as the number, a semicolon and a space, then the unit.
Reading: 3800; rpm
